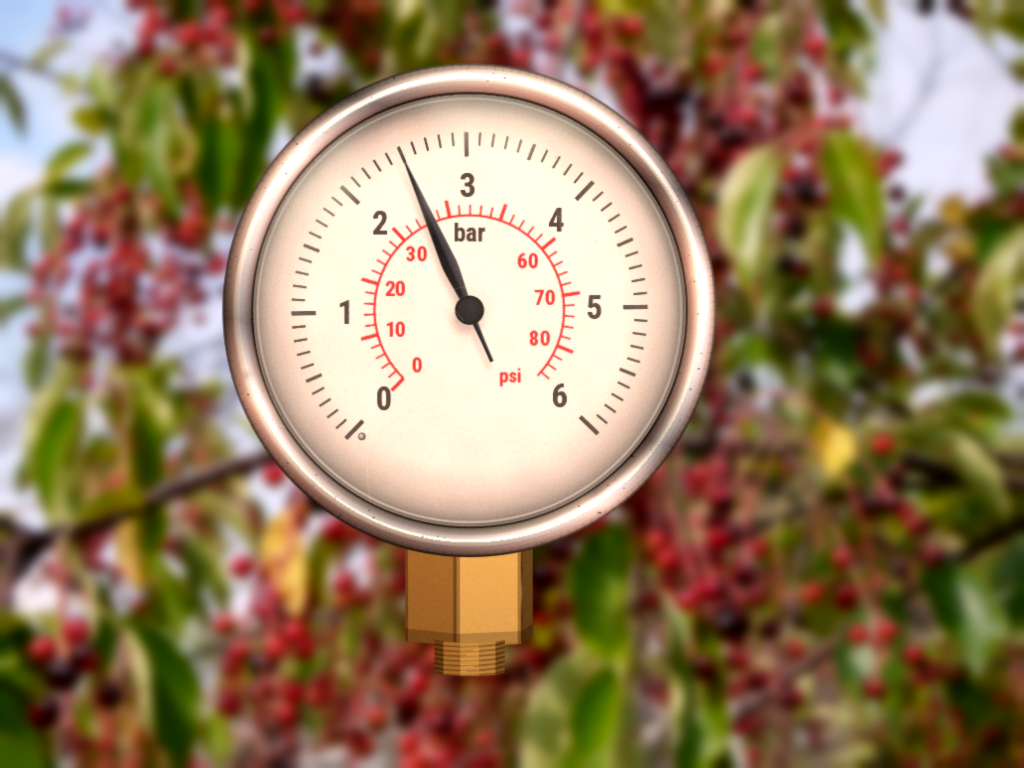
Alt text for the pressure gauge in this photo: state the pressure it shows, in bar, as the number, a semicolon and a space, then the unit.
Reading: 2.5; bar
